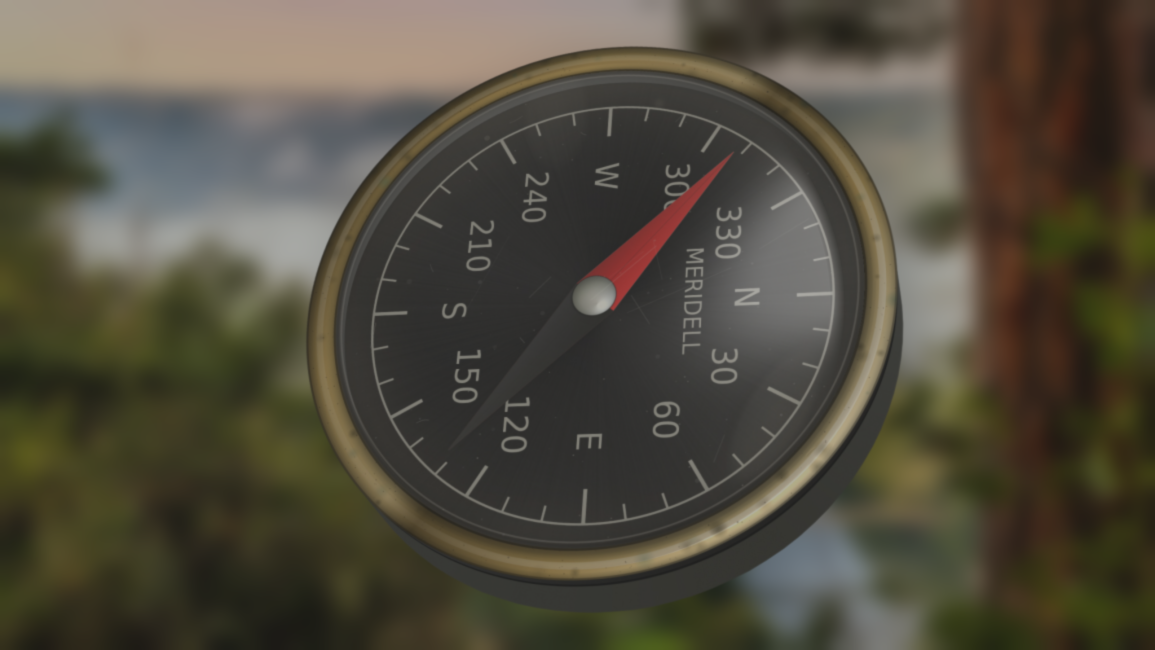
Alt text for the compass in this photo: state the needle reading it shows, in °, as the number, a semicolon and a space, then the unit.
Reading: 310; °
